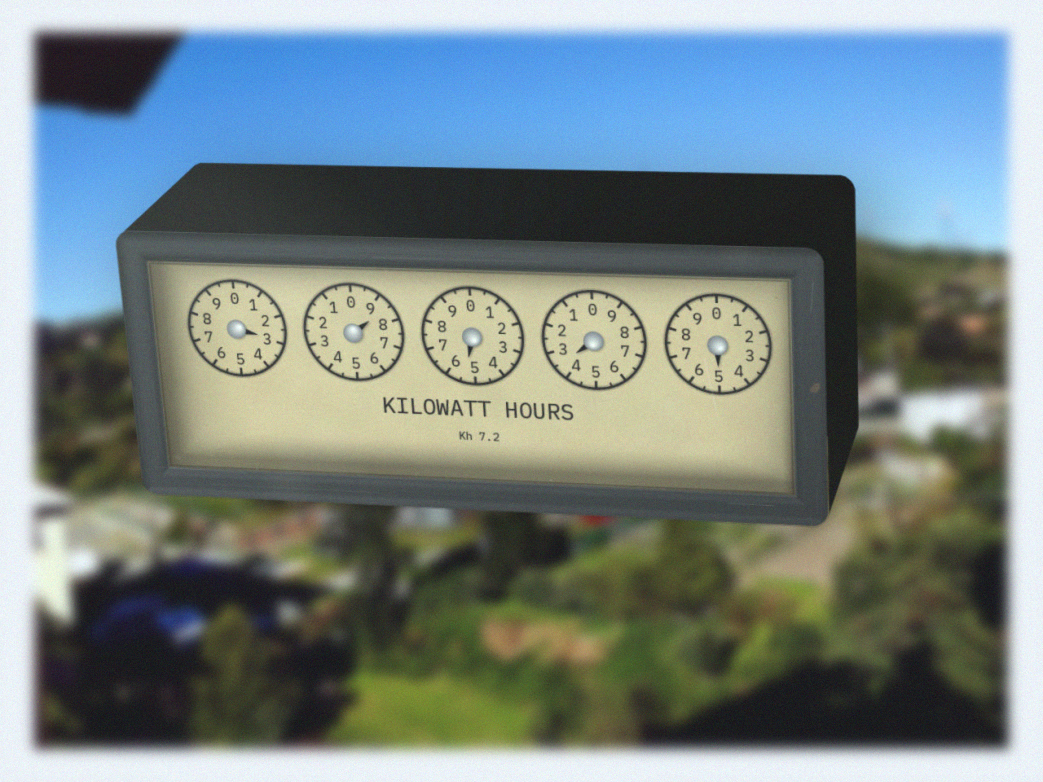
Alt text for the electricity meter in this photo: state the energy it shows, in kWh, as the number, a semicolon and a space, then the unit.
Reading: 28535; kWh
